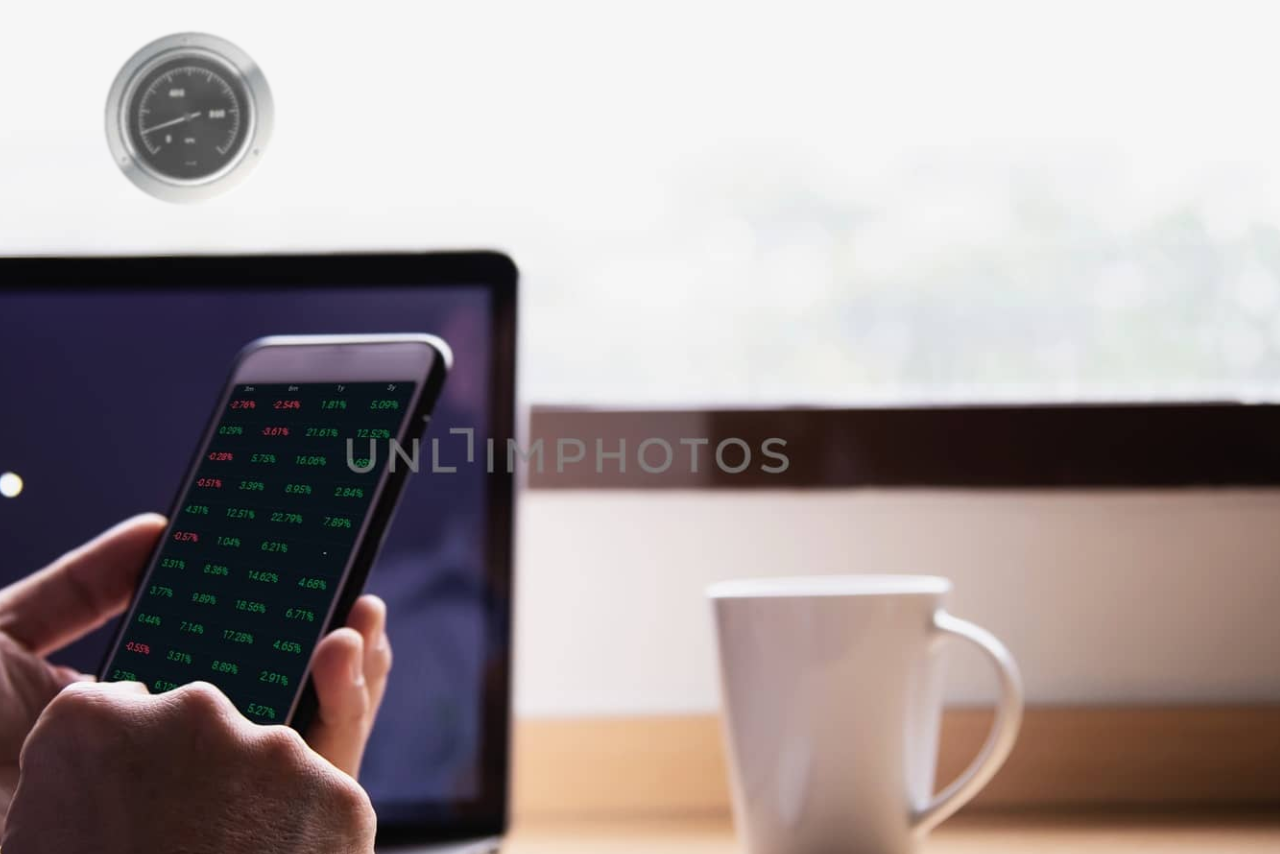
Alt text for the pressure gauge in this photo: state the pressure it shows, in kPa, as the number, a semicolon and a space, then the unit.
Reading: 100; kPa
